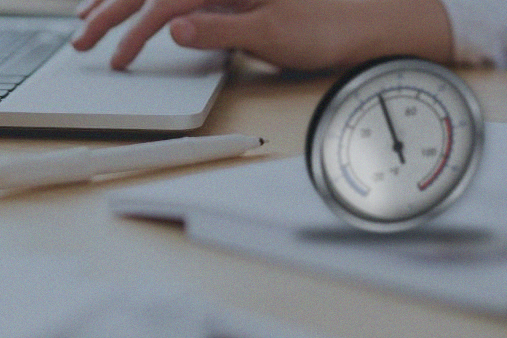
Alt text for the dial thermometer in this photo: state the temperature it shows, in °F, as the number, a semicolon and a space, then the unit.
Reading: 40; °F
